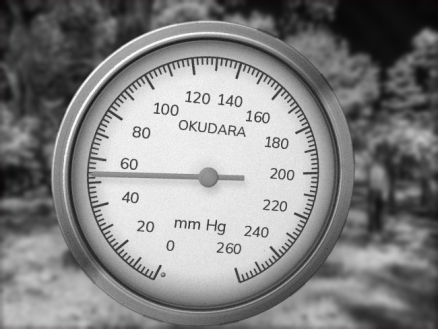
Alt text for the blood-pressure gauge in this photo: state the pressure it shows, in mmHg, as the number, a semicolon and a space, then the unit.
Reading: 54; mmHg
